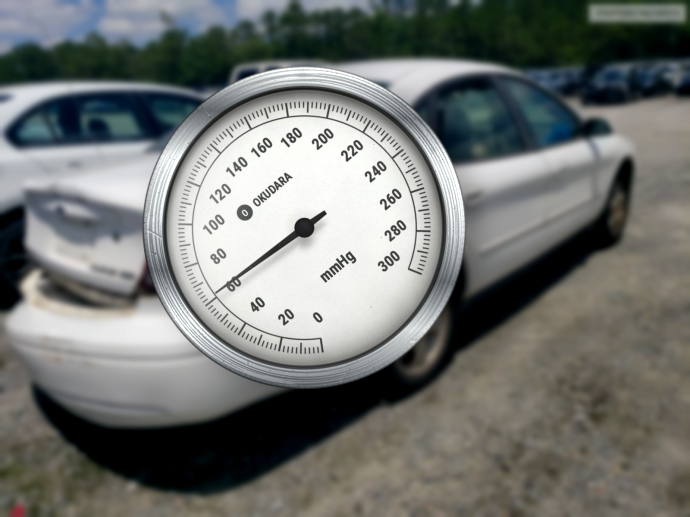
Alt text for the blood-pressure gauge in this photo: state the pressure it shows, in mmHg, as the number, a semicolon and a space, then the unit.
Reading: 62; mmHg
